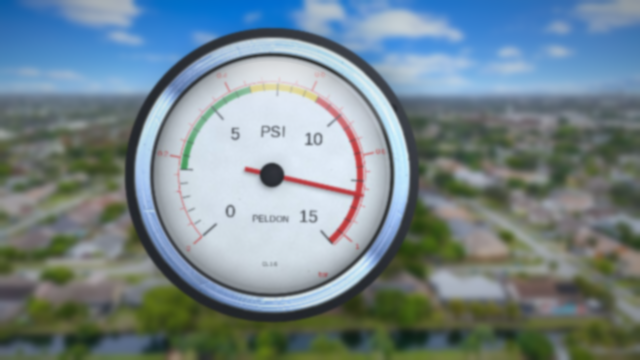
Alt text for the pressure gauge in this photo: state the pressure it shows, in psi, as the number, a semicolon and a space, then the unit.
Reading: 13; psi
